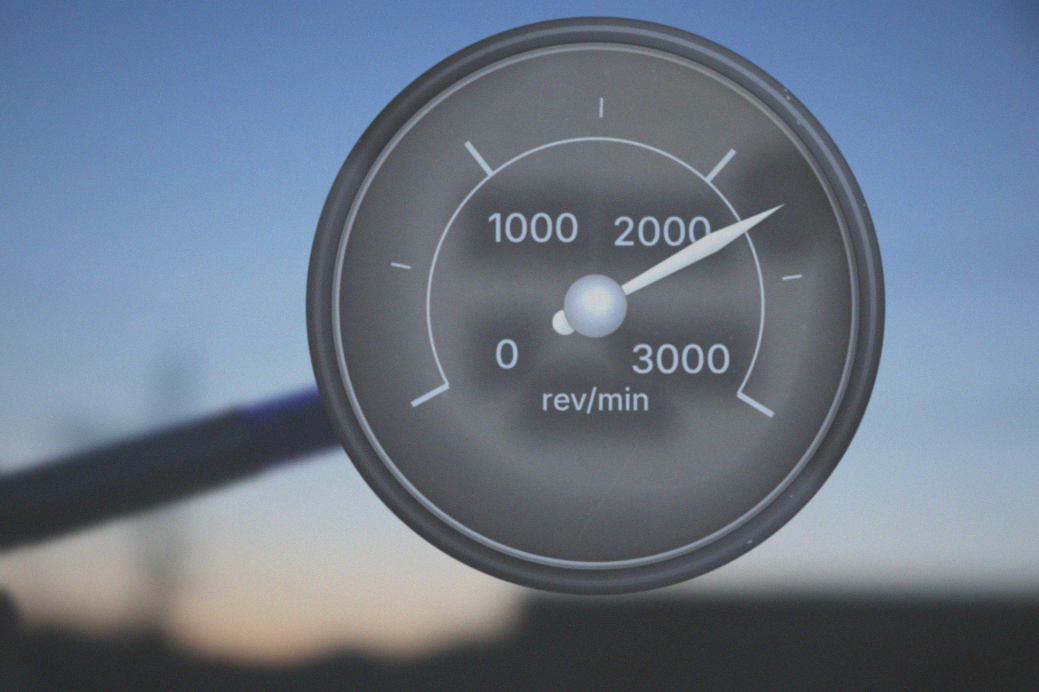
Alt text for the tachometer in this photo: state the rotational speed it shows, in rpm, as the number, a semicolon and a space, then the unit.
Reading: 2250; rpm
